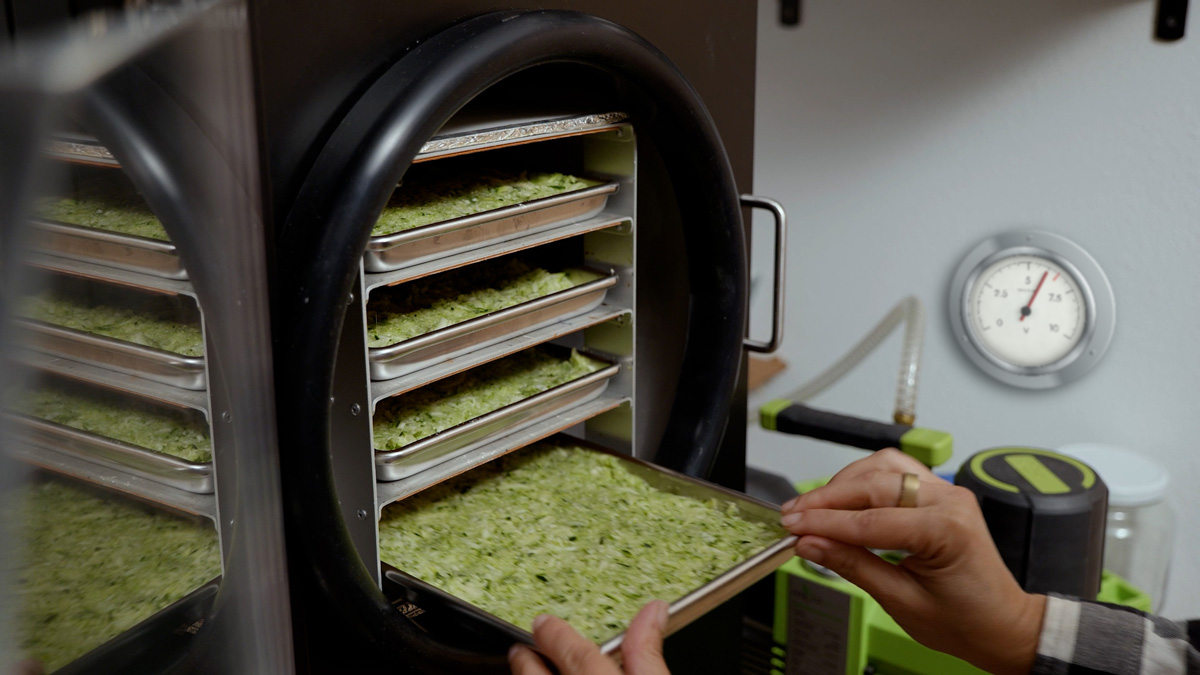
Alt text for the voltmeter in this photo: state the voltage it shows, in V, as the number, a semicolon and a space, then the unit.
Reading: 6; V
